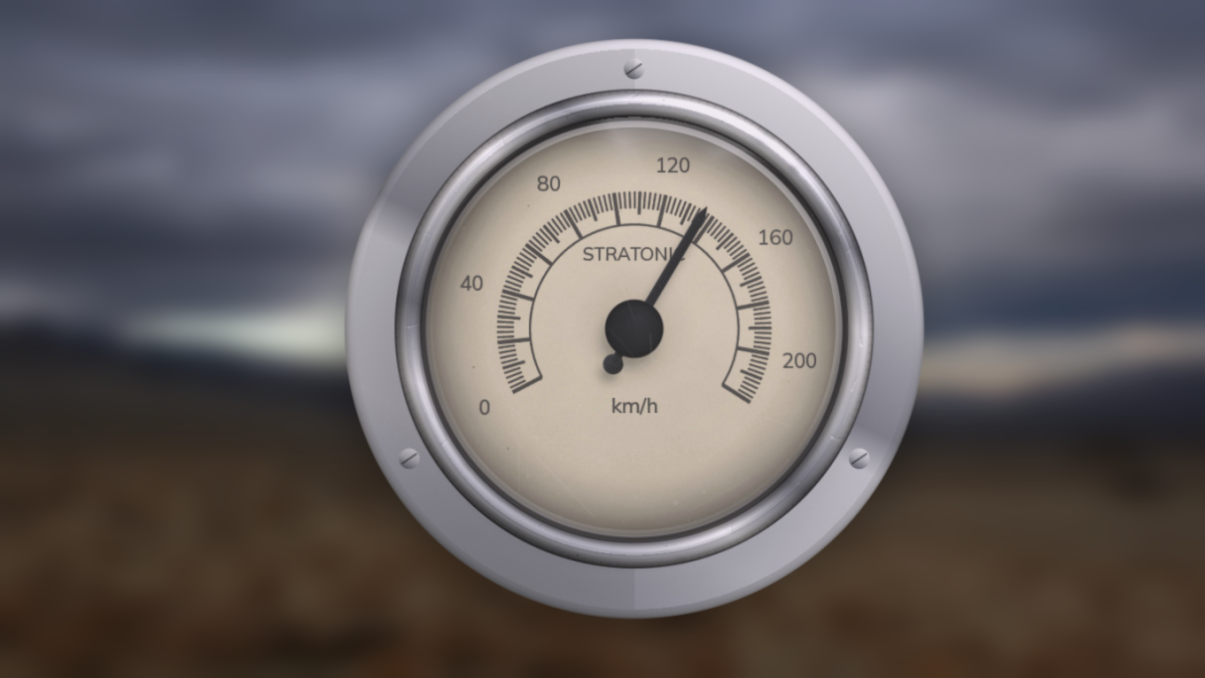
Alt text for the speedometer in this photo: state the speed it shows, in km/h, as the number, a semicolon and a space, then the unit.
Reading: 136; km/h
